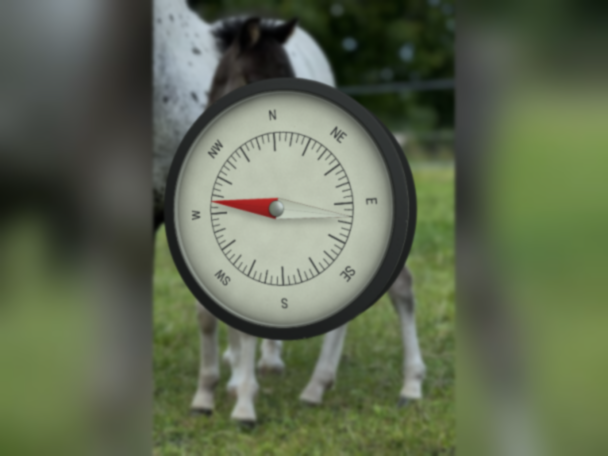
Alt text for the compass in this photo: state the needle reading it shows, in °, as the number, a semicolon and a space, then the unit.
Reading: 280; °
